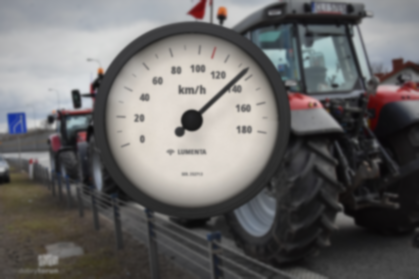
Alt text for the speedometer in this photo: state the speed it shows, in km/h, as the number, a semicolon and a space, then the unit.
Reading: 135; km/h
